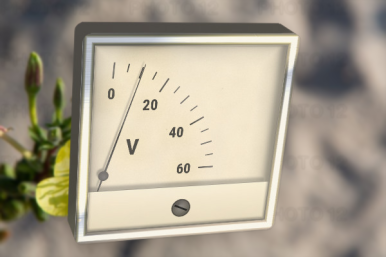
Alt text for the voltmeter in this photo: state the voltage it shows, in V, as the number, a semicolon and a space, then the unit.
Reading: 10; V
